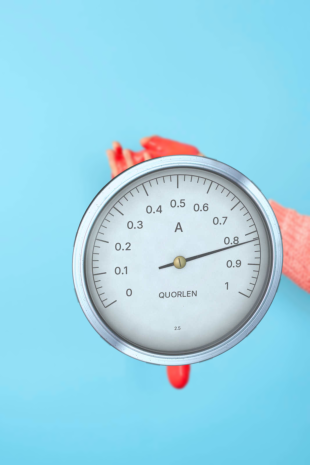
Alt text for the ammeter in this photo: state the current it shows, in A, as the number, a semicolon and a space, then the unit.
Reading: 0.82; A
